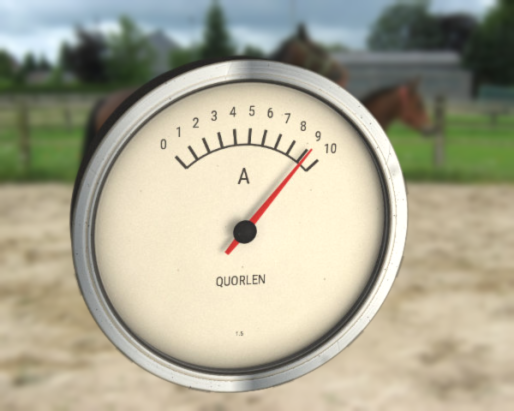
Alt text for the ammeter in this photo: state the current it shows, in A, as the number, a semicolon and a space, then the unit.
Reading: 9; A
